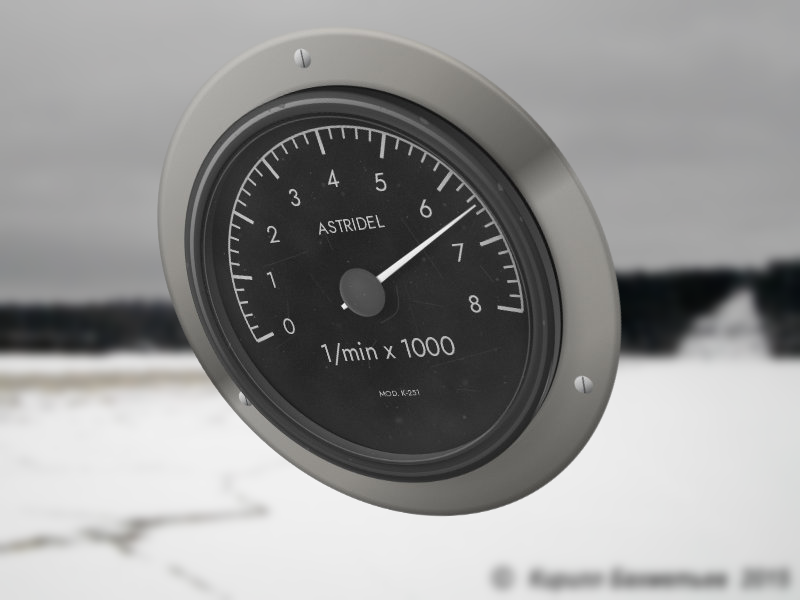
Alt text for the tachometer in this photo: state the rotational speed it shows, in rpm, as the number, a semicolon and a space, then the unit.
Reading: 6500; rpm
